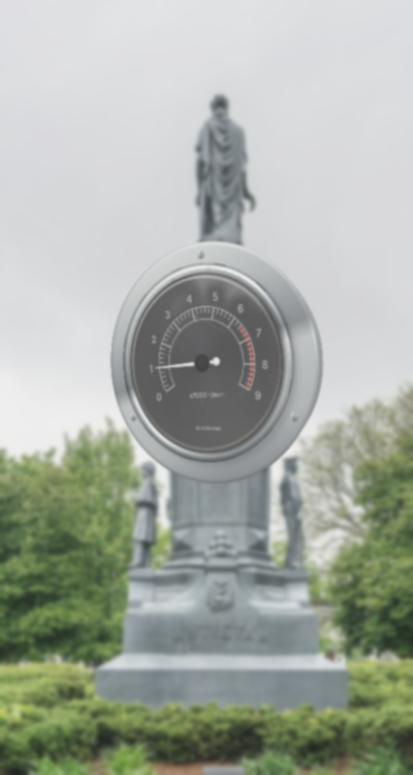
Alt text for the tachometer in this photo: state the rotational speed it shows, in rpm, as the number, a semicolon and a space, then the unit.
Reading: 1000; rpm
